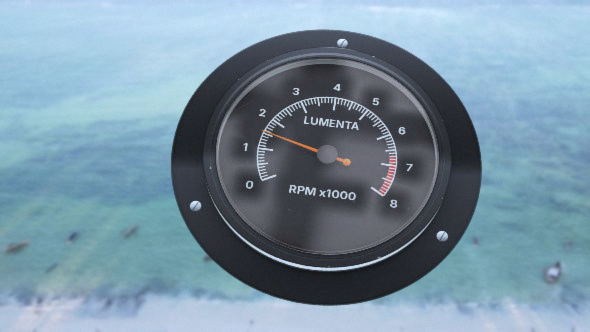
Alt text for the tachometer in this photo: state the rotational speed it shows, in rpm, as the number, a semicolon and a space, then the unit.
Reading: 1500; rpm
